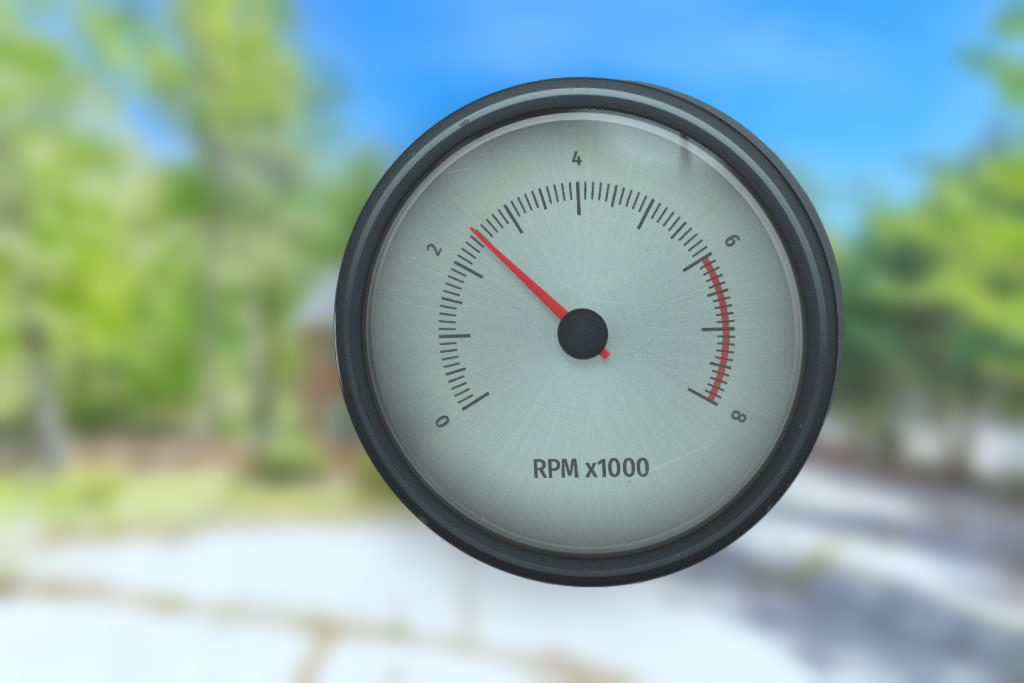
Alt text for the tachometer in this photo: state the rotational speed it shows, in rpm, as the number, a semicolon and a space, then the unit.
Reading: 2500; rpm
